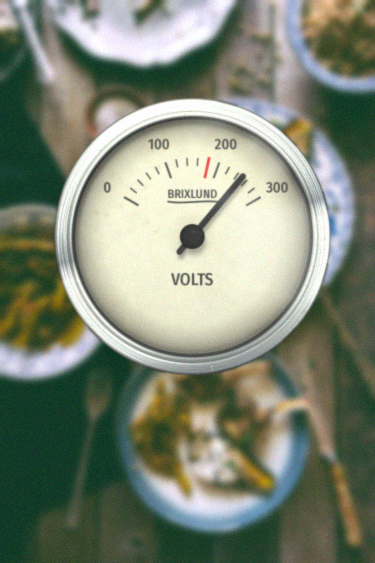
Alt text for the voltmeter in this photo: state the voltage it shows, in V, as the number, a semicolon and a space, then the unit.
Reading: 250; V
